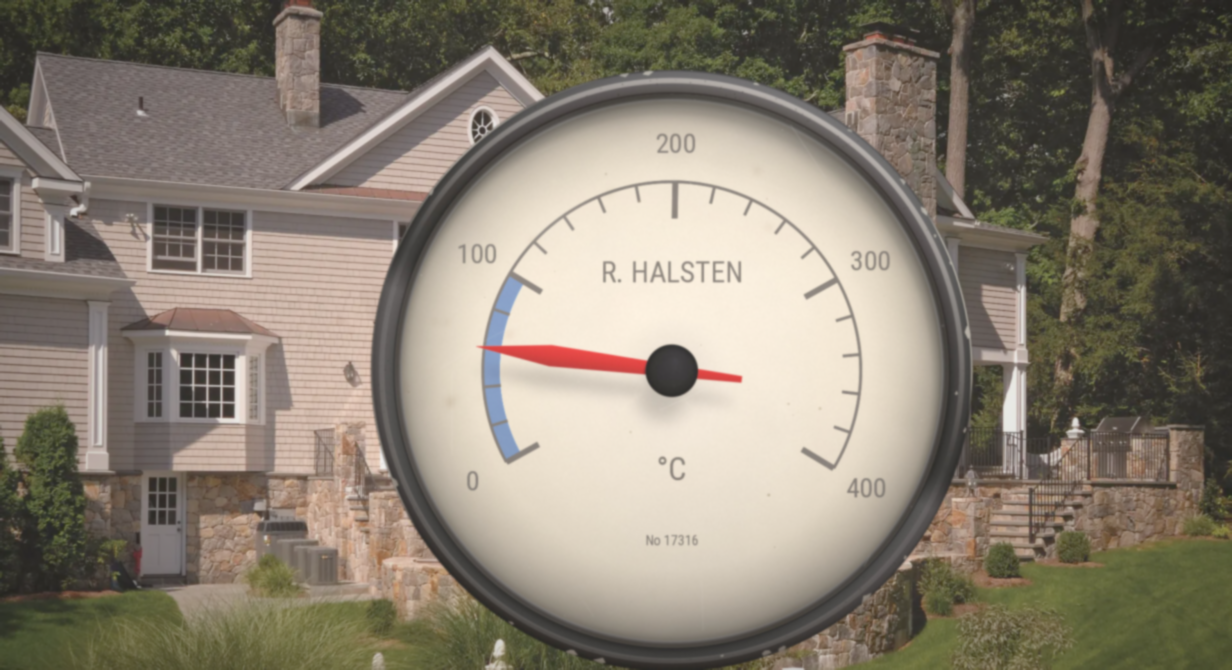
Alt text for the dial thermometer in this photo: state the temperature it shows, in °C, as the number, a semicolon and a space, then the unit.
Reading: 60; °C
